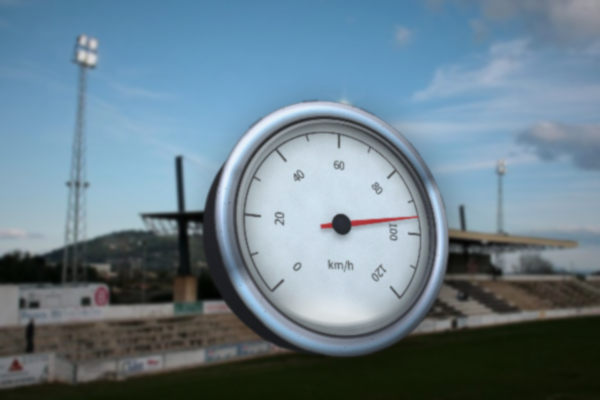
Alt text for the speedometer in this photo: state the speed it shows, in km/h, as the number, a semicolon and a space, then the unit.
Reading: 95; km/h
